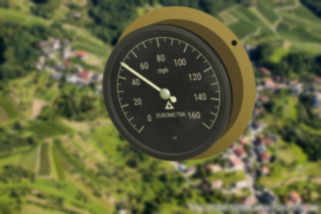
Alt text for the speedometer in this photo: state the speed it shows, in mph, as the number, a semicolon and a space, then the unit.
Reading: 50; mph
